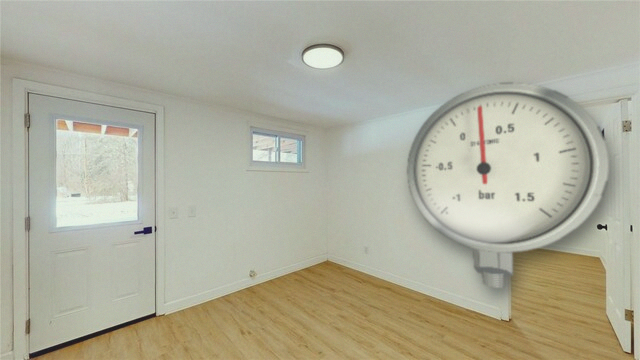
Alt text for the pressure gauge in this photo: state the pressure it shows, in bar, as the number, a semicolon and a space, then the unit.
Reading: 0.25; bar
